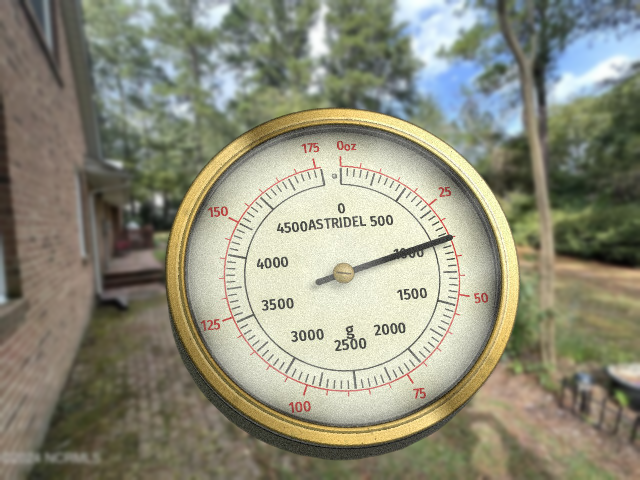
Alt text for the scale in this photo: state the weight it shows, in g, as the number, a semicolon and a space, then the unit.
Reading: 1000; g
